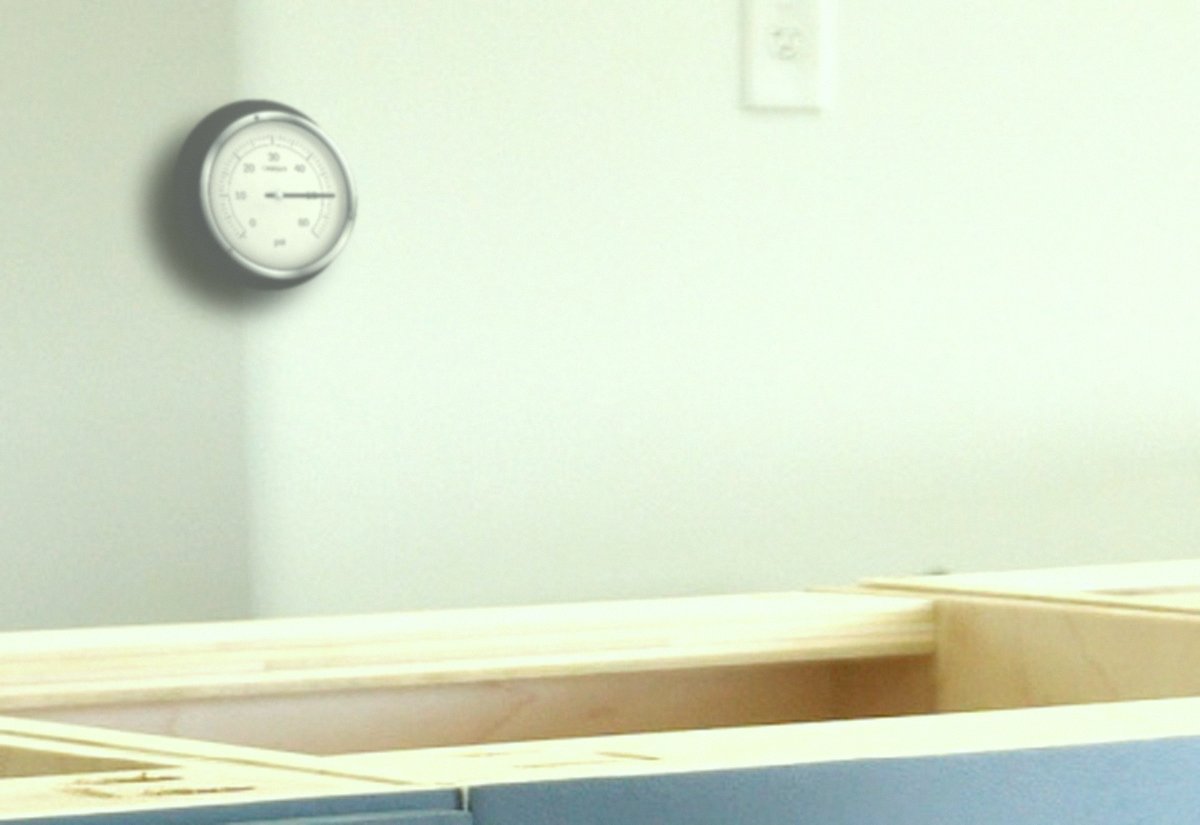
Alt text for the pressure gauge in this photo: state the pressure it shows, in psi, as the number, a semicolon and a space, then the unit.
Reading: 50; psi
